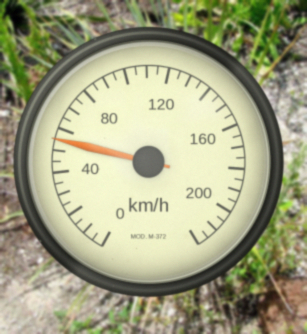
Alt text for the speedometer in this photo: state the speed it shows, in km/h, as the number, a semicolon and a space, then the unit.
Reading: 55; km/h
